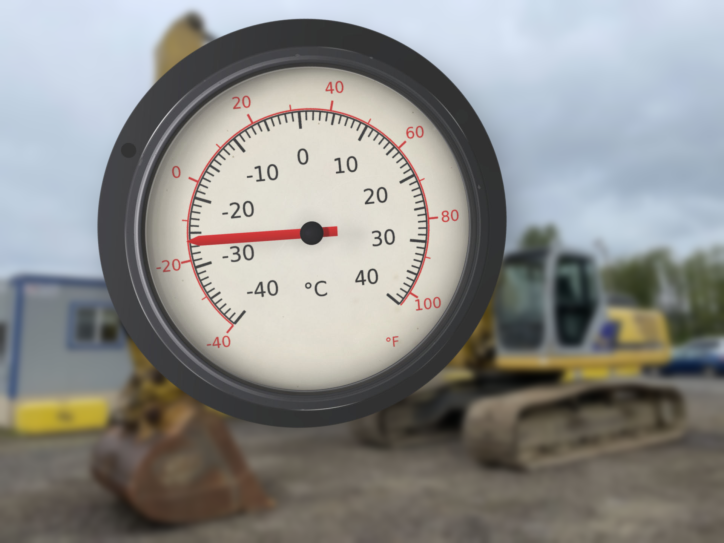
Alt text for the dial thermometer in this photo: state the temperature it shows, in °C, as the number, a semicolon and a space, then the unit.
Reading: -26; °C
